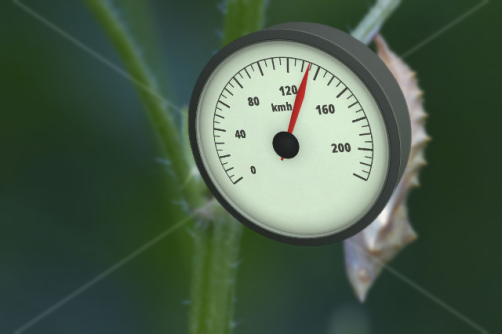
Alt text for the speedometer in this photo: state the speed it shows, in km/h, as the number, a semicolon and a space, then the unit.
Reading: 135; km/h
